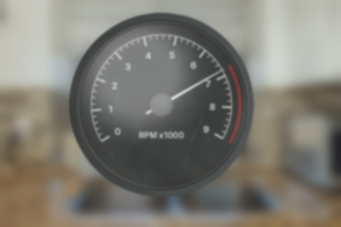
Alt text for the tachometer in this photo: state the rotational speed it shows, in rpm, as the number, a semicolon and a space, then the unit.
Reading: 6800; rpm
